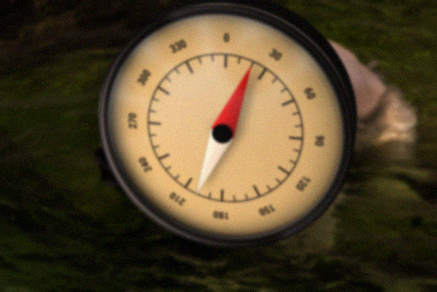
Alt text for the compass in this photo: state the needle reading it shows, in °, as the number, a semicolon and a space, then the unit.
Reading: 20; °
